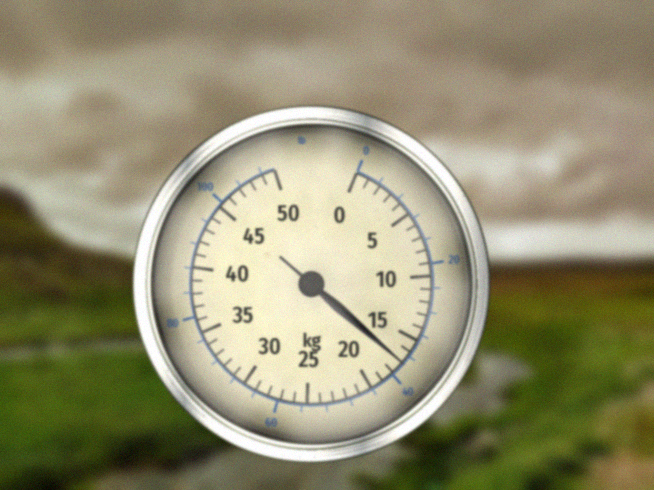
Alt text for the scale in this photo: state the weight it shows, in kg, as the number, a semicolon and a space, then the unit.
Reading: 17; kg
